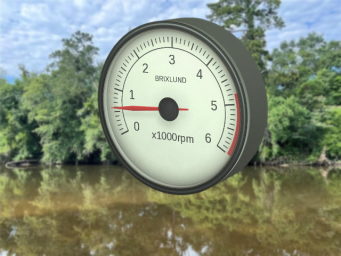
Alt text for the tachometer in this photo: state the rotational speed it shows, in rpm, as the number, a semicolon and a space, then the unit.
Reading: 600; rpm
